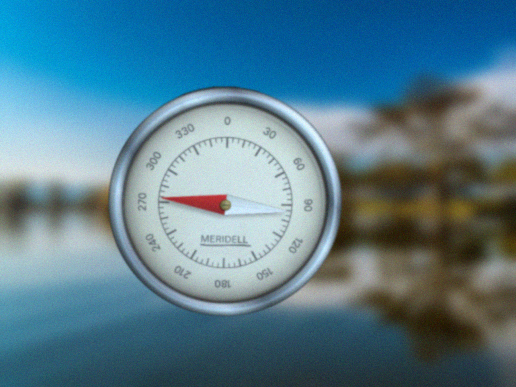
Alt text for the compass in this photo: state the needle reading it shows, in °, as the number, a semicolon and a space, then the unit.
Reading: 275; °
